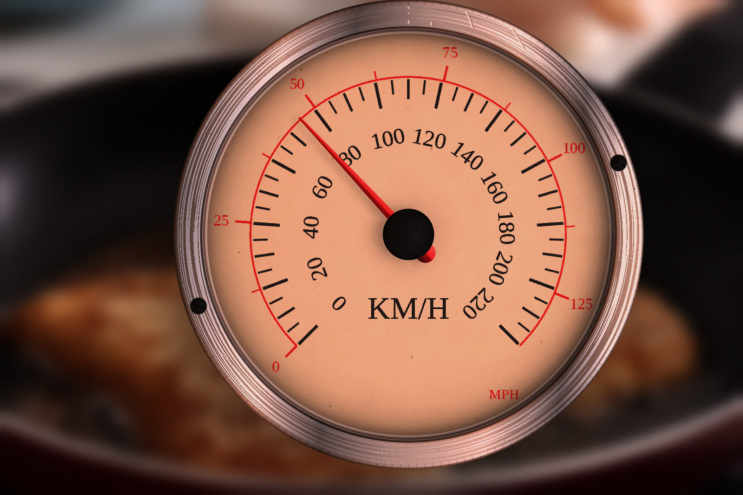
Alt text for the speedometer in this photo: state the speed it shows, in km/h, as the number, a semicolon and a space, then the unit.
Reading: 75; km/h
